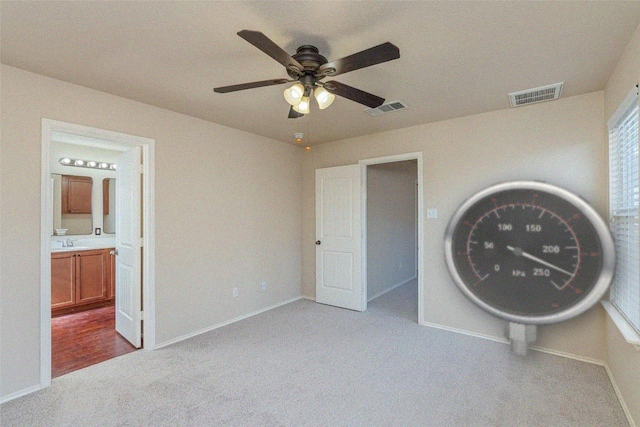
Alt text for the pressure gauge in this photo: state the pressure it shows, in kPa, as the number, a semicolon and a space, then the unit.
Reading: 230; kPa
